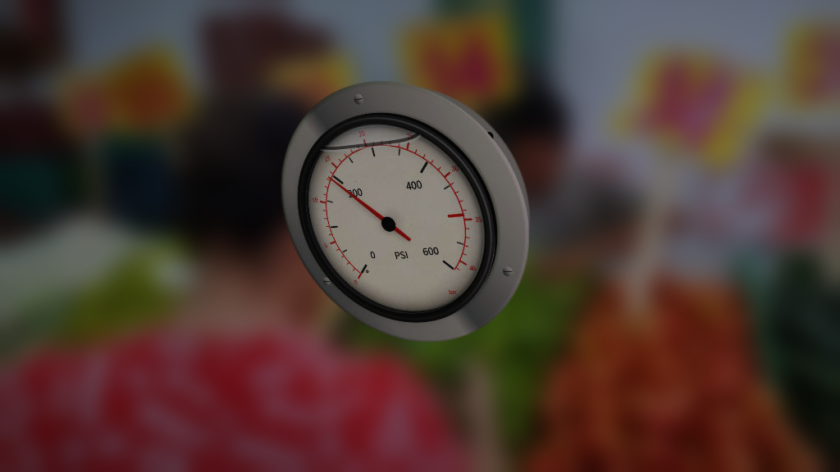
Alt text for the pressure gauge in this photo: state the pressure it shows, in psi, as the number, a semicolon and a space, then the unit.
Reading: 200; psi
